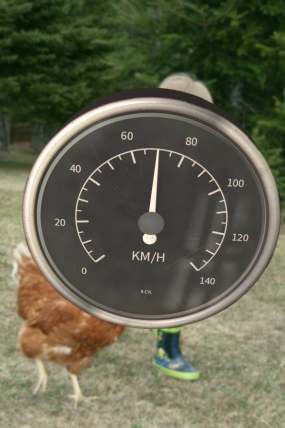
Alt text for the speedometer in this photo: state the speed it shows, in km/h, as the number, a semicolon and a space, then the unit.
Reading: 70; km/h
